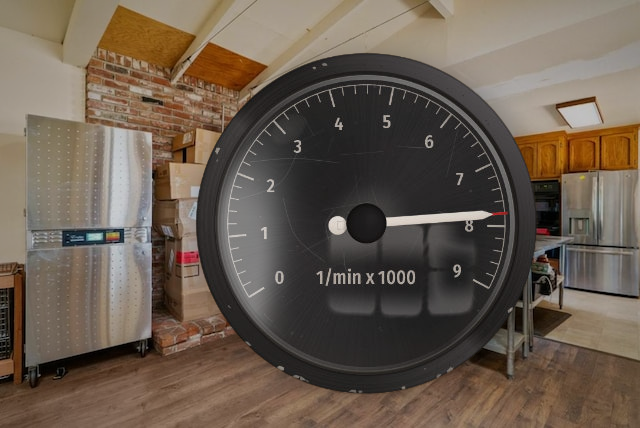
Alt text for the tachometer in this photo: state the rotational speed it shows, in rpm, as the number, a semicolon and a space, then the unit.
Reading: 7800; rpm
